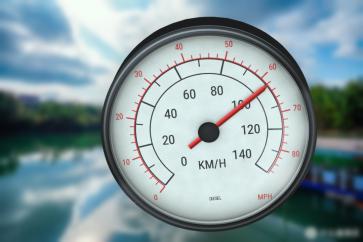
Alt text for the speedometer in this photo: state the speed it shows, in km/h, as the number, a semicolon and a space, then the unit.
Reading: 100; km/h
